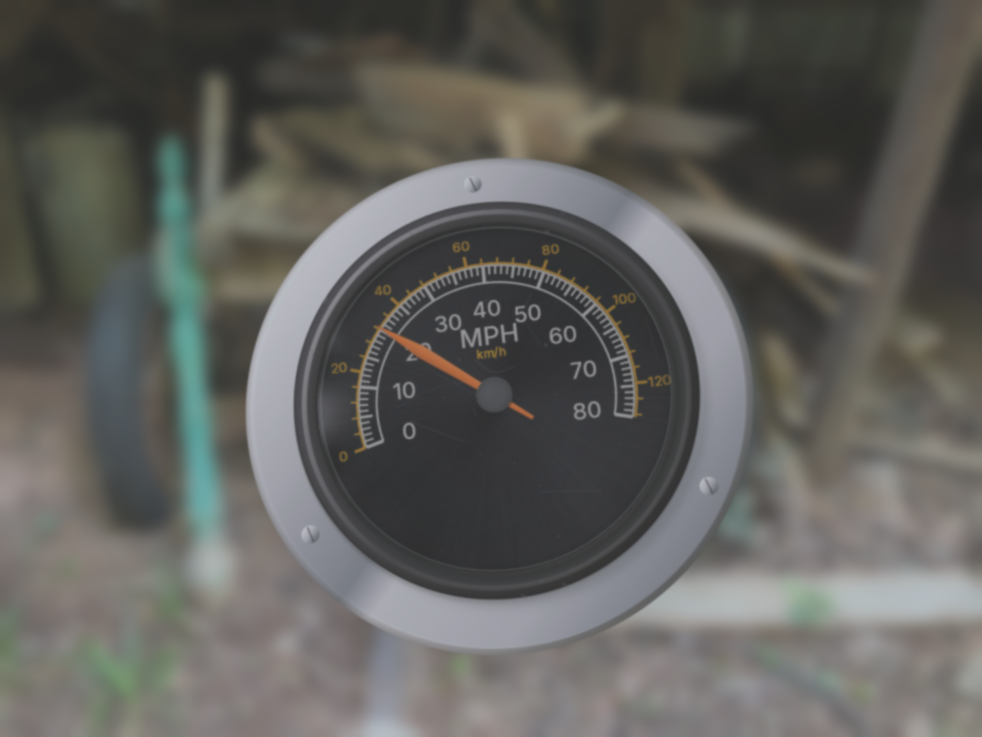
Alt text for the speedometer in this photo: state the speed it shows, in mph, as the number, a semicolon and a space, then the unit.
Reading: 20; mph
